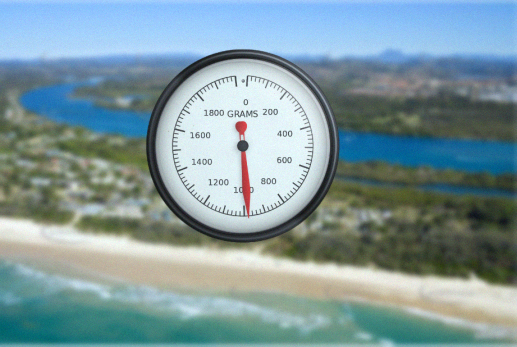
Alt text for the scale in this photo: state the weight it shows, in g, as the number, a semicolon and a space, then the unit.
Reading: 980; g
